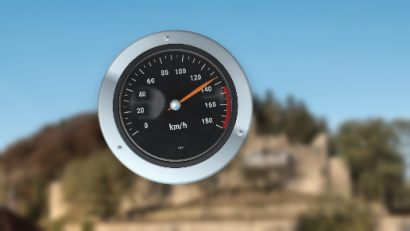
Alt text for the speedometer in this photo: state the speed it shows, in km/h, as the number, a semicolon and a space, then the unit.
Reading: 135; km/h
